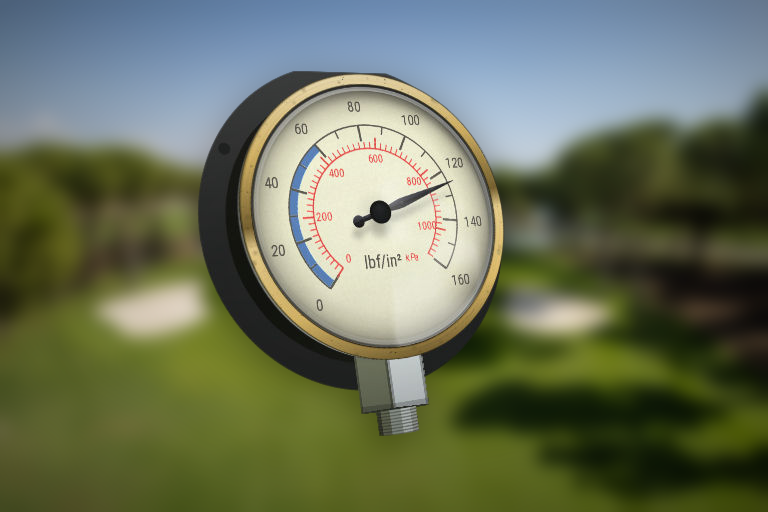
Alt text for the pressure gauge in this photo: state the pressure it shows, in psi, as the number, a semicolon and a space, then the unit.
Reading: 125; psi
